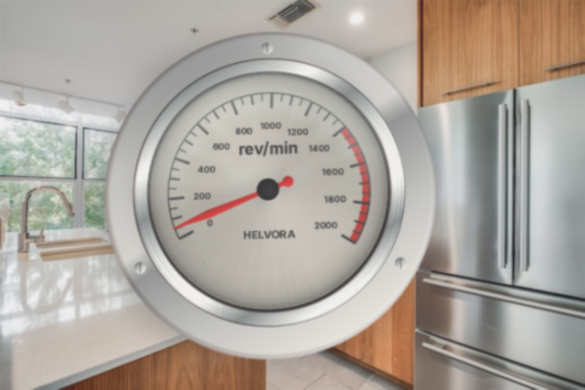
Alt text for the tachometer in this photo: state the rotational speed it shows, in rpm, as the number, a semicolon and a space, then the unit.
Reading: 50; rpm
